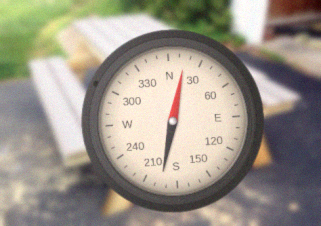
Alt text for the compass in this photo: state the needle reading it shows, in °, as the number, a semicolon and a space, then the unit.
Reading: 15; °
